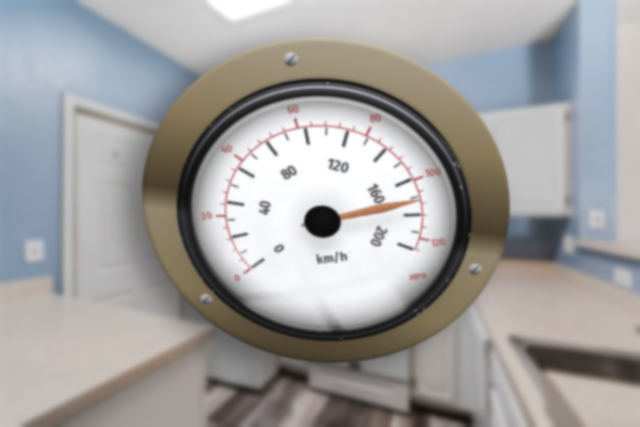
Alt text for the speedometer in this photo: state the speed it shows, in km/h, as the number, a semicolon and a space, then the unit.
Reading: 170; km/h
